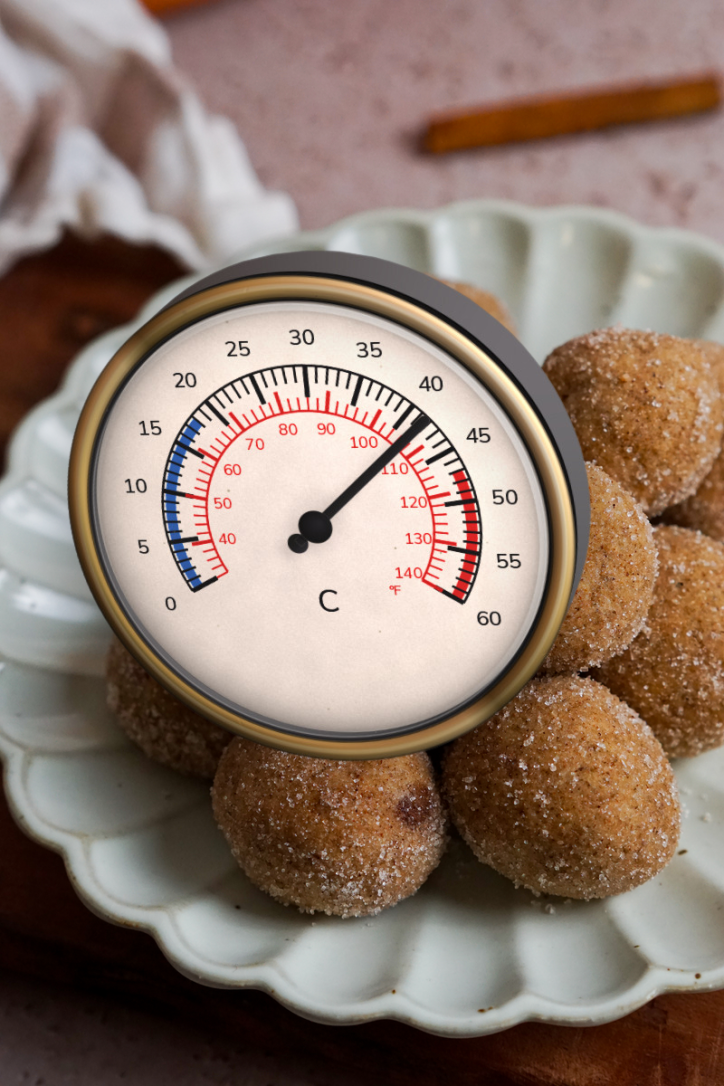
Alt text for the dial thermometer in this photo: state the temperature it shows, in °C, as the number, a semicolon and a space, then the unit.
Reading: 41.5; °C
